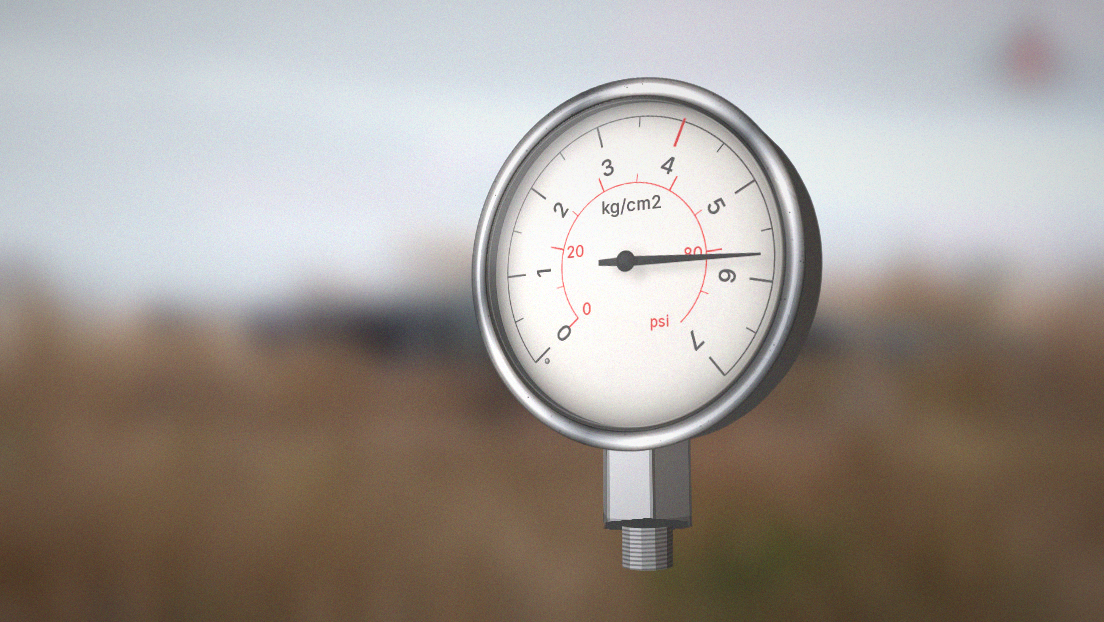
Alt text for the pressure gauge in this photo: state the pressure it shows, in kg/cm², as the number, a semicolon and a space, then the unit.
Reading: 5.75; kg/cm²
